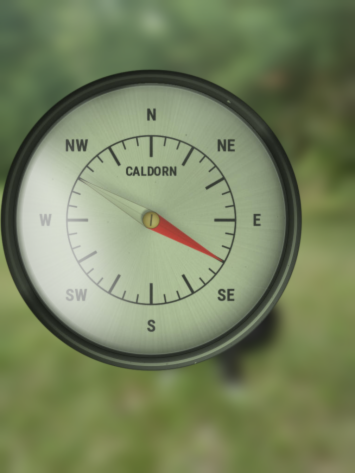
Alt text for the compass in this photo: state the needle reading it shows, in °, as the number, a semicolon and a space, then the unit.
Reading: 120; °
